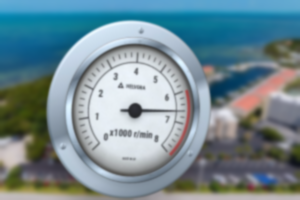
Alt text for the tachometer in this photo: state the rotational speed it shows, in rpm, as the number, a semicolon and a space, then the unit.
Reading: 6600; rpm
